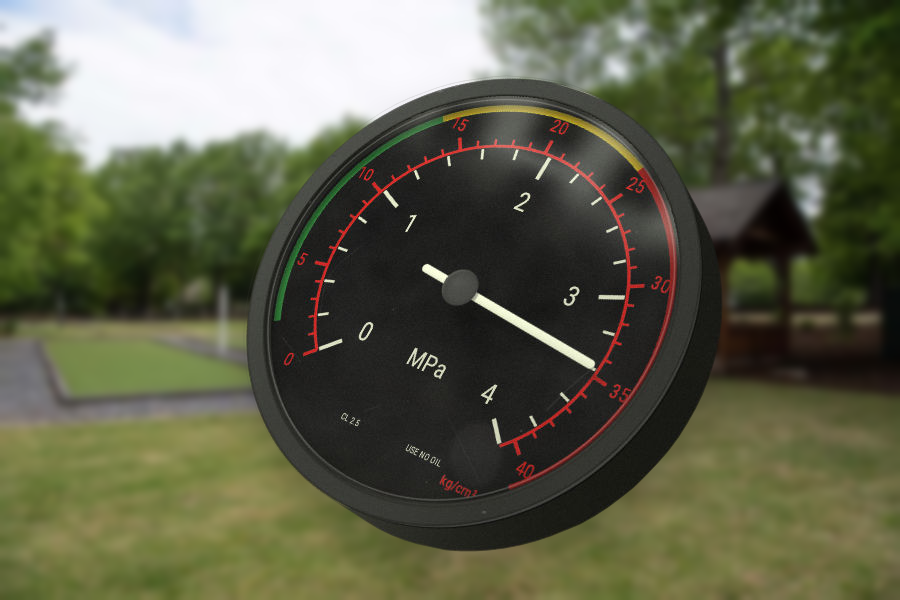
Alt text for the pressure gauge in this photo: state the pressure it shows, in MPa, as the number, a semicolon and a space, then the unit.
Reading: 3.4; MPa
